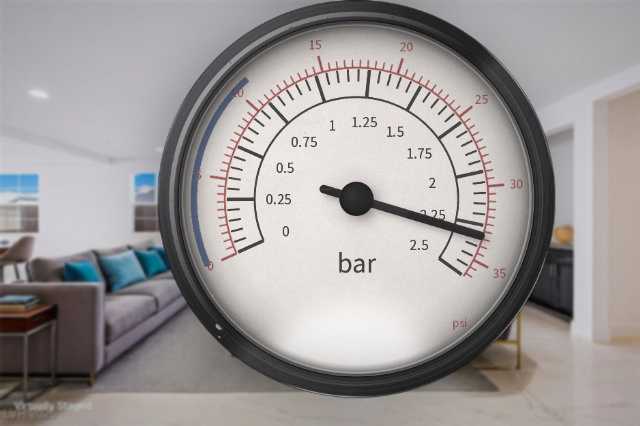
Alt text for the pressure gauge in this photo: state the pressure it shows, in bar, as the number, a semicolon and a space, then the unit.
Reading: 2.3; bar
